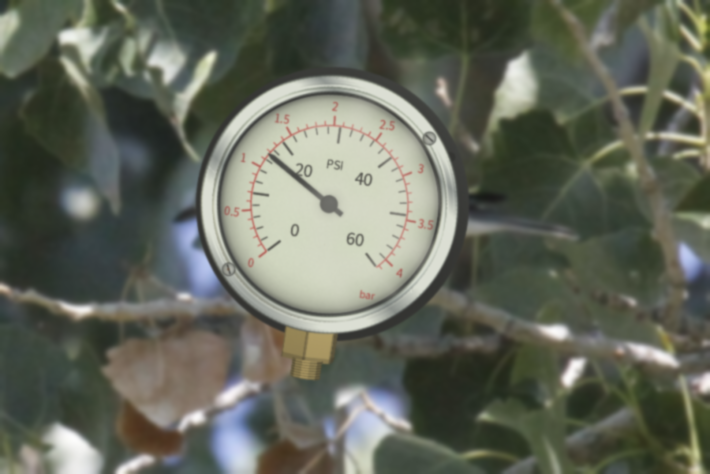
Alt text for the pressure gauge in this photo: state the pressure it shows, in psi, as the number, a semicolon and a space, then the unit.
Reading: 17; psi
